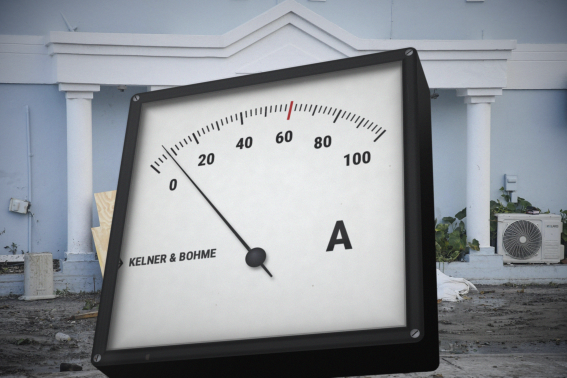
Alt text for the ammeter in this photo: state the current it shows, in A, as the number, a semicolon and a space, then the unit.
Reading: 8; A
